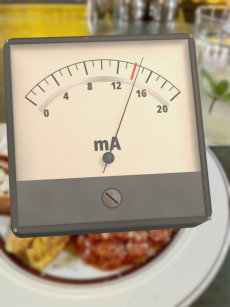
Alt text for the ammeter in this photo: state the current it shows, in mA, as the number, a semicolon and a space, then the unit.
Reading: 14.5; mA
